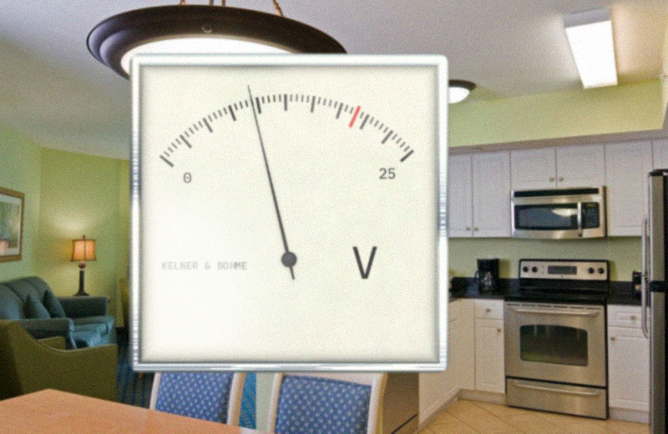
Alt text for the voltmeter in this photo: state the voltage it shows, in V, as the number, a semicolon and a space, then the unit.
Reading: 9.5; V
